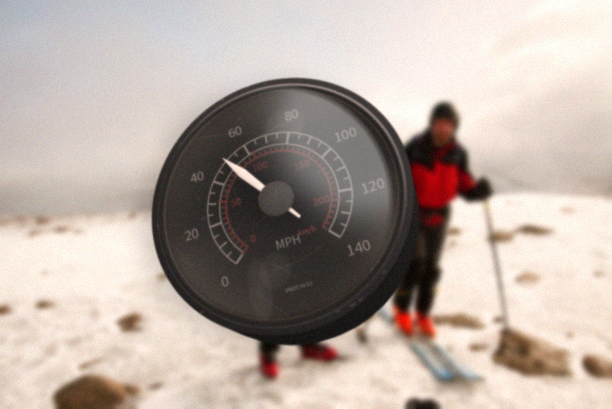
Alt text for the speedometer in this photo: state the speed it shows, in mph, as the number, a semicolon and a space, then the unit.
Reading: 50; mph
